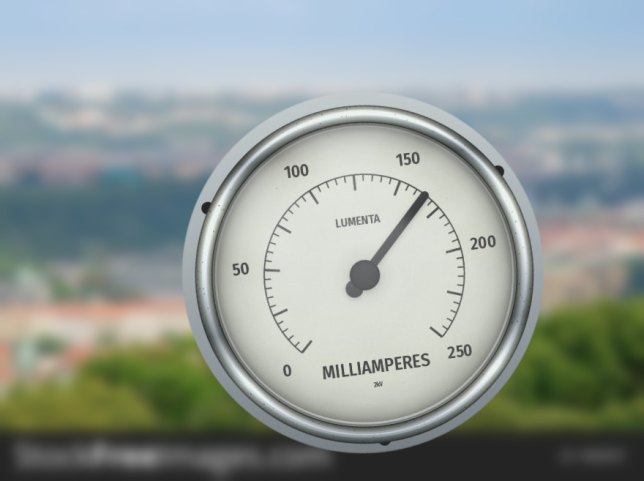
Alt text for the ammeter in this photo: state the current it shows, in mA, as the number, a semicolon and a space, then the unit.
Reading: 165; mA
